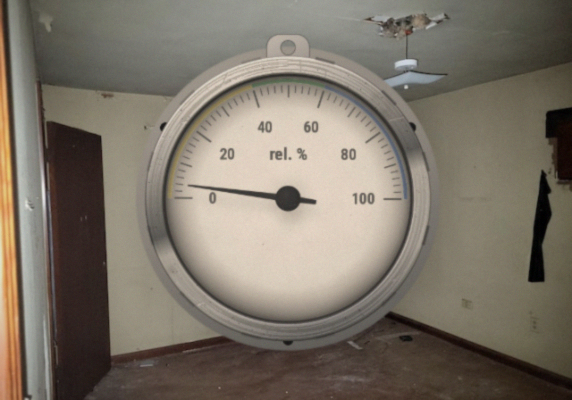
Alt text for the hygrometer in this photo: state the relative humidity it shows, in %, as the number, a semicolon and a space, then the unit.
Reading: 4; %
